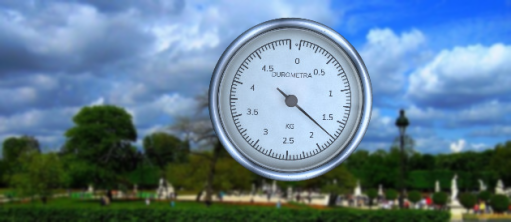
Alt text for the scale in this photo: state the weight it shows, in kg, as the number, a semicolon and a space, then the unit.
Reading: 1.75; kg
